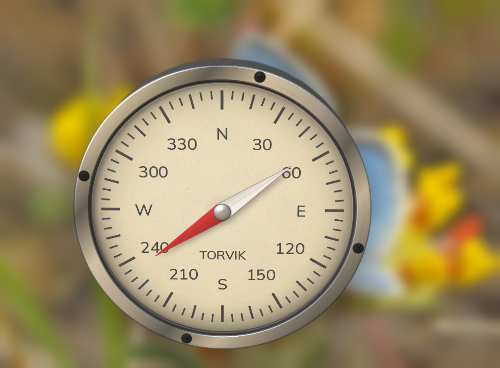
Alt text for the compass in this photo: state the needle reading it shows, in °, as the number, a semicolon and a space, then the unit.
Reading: 235; °
